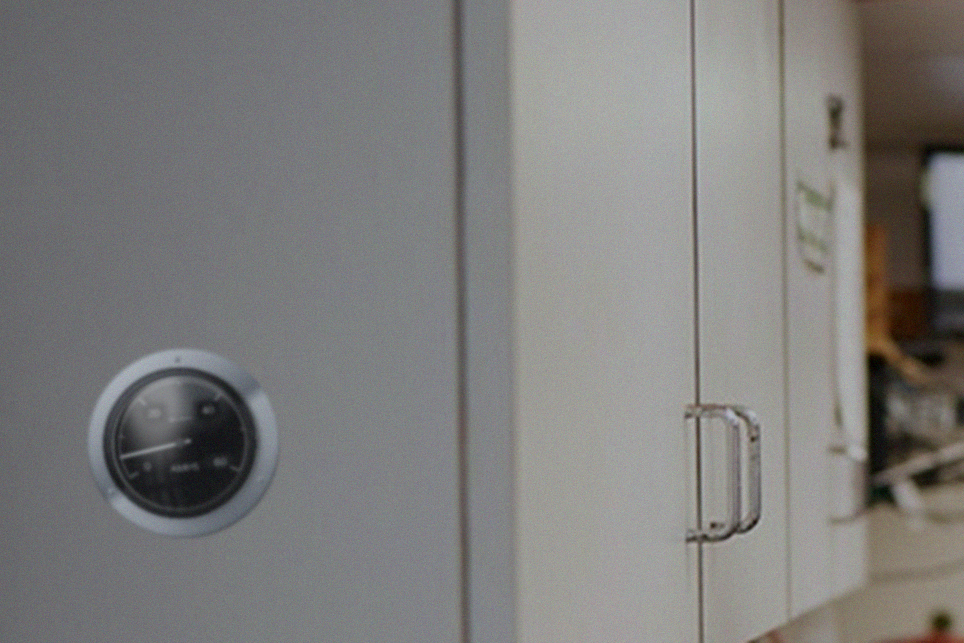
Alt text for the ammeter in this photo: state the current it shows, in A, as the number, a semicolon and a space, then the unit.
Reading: 5; A
